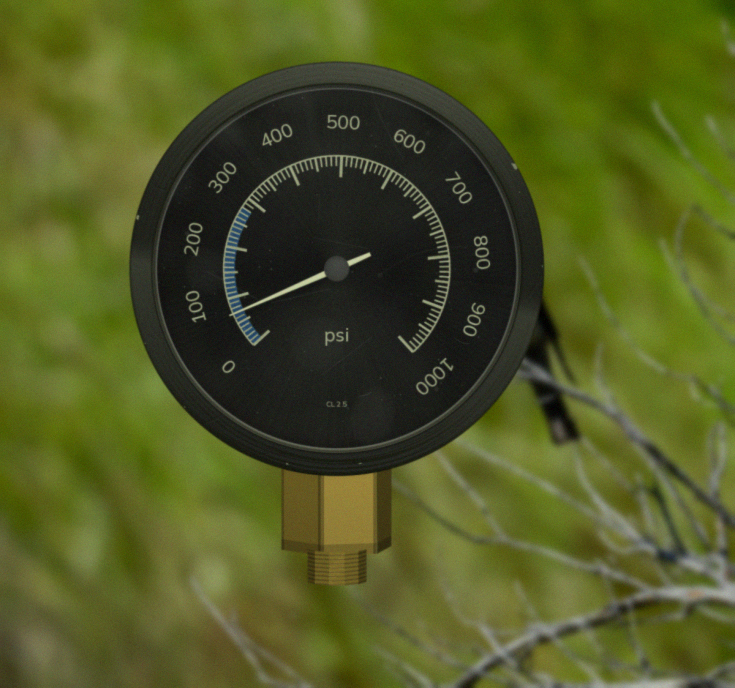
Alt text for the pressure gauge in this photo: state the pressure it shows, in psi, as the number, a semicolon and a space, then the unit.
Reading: 70; psi
